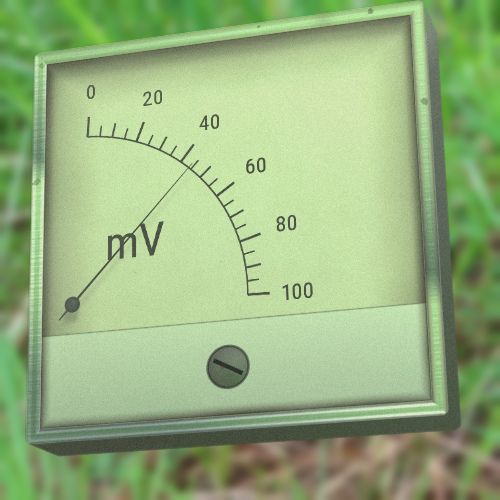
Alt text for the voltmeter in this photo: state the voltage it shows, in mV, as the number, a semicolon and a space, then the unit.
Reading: 45; mV
